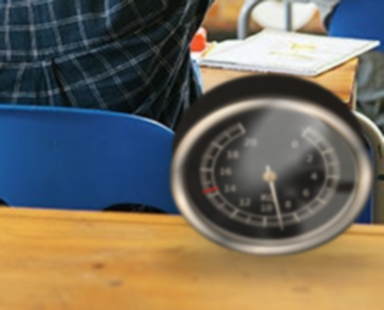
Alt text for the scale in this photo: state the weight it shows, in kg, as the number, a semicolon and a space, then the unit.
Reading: 9; kg
